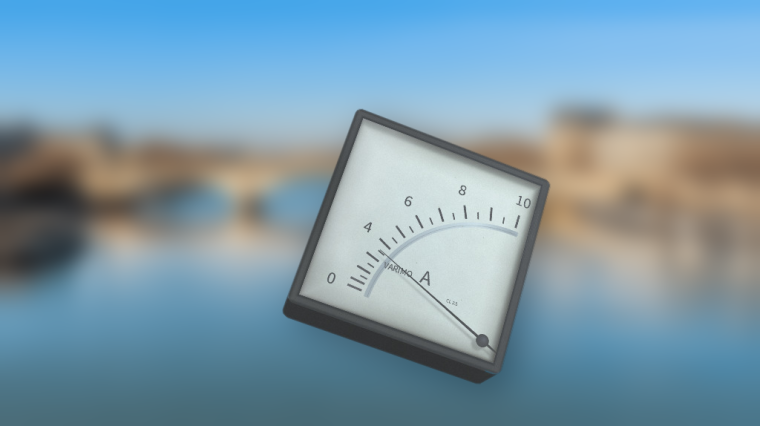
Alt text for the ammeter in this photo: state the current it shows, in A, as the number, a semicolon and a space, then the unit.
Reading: 3.5; A
